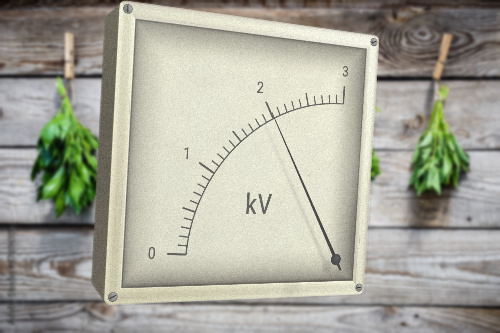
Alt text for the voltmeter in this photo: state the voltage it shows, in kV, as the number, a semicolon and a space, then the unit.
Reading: 2; kV
